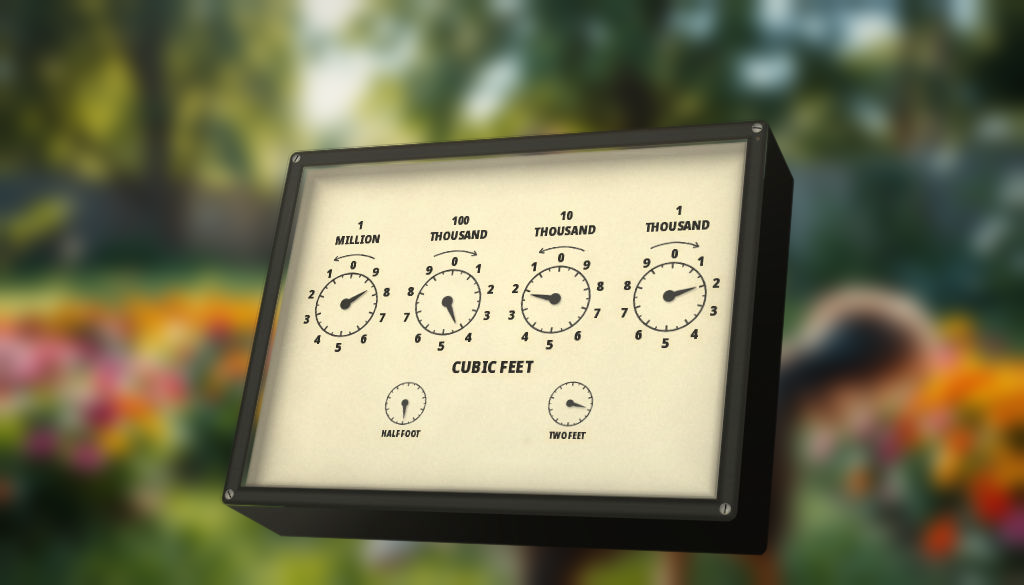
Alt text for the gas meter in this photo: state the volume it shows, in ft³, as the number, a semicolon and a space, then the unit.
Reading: 842200; ft³
